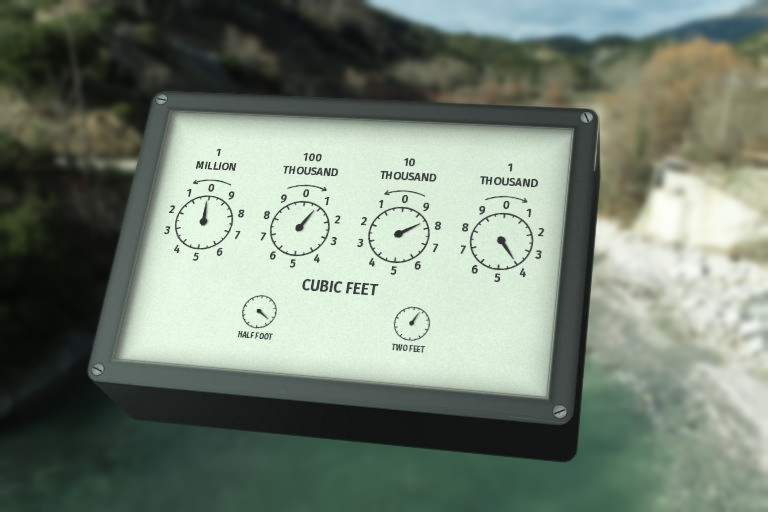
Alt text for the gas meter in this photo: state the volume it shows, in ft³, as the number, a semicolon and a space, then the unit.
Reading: 8400; ft³
